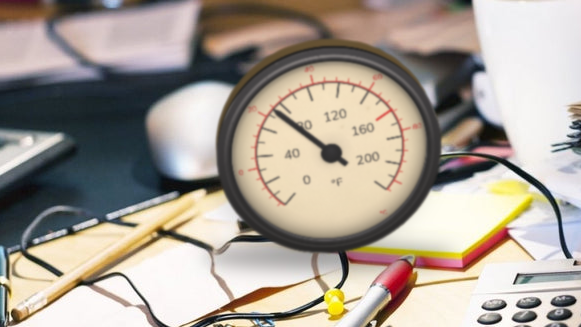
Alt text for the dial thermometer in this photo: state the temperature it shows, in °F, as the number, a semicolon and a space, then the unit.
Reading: 75; °F
